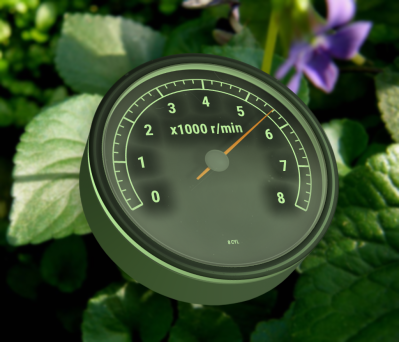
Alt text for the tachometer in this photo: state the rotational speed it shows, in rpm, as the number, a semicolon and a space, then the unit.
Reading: 5600; rpm
